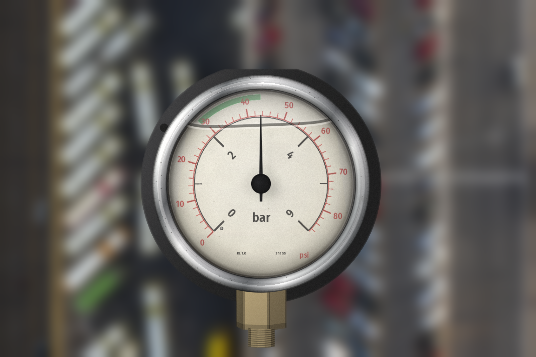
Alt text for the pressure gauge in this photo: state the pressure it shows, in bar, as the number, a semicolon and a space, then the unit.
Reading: 3; bar
